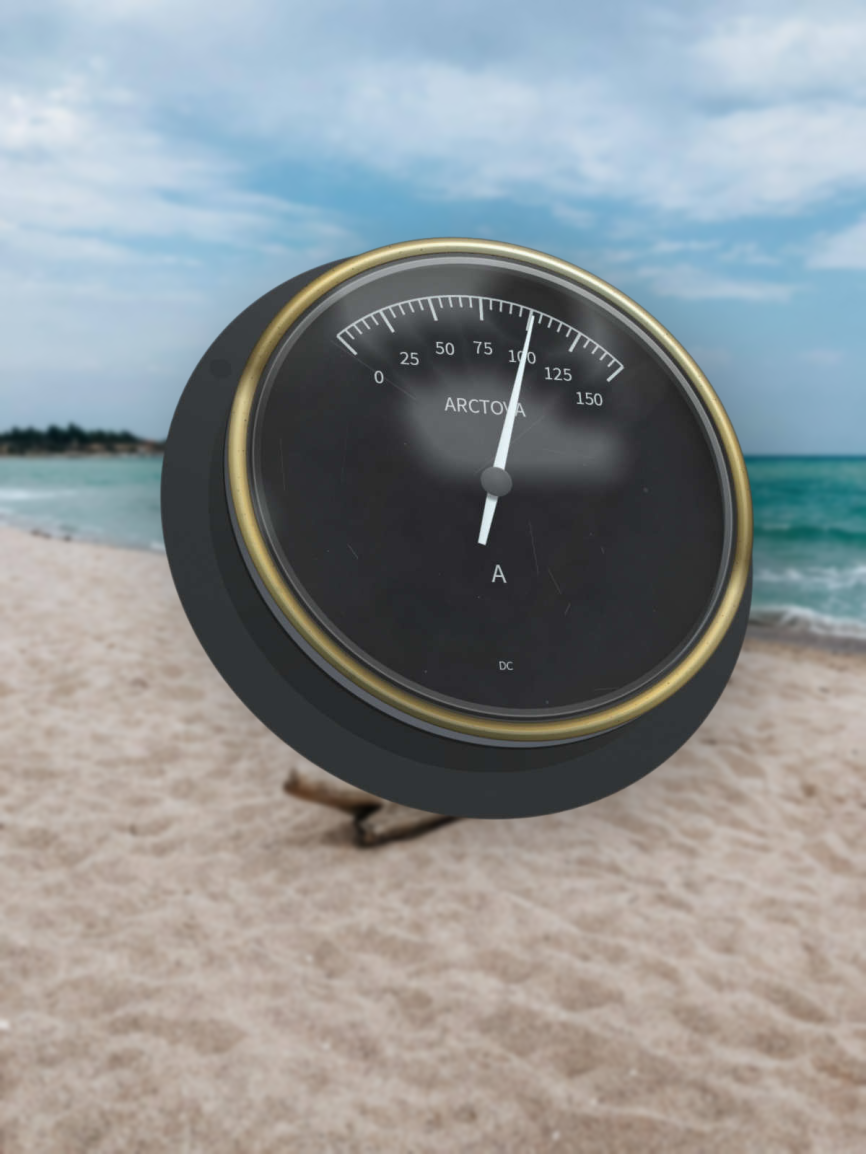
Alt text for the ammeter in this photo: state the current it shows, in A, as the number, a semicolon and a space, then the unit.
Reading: 100; A
